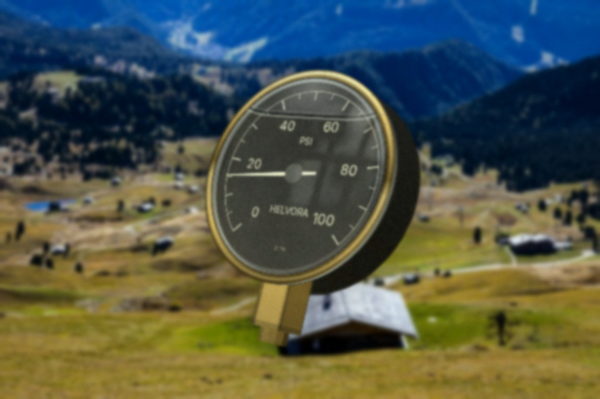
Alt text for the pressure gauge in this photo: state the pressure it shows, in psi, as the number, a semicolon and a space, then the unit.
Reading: 15; psi
